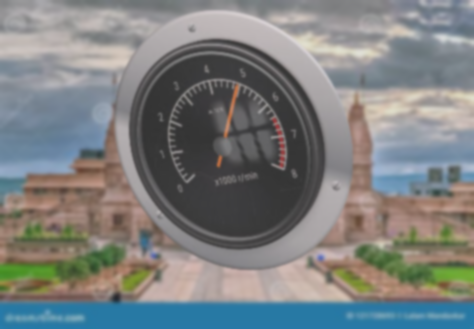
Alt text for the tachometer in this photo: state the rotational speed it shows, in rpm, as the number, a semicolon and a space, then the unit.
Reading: 5000; rpm
